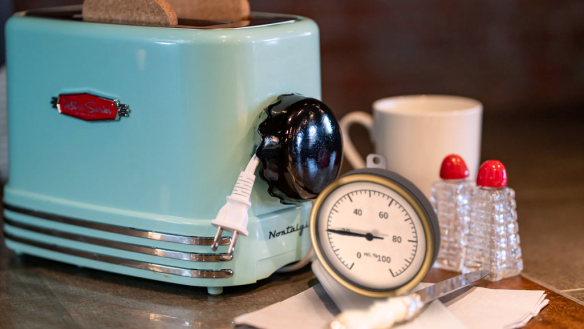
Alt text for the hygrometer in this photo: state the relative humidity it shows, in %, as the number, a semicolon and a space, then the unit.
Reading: 20; %
